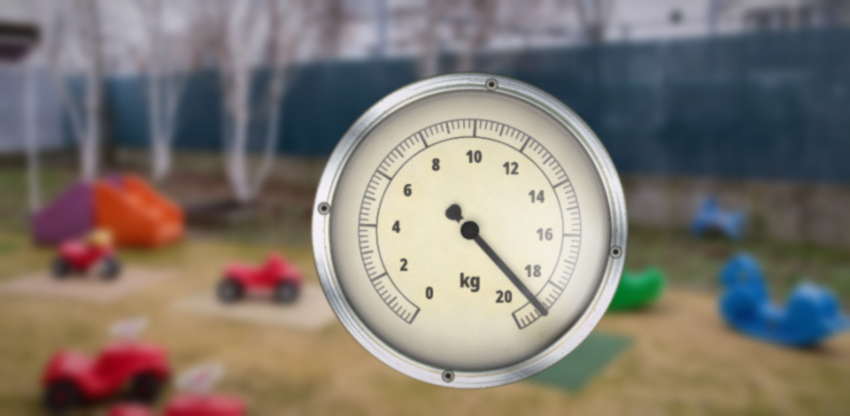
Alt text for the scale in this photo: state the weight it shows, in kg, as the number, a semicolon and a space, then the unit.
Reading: 19; kg
